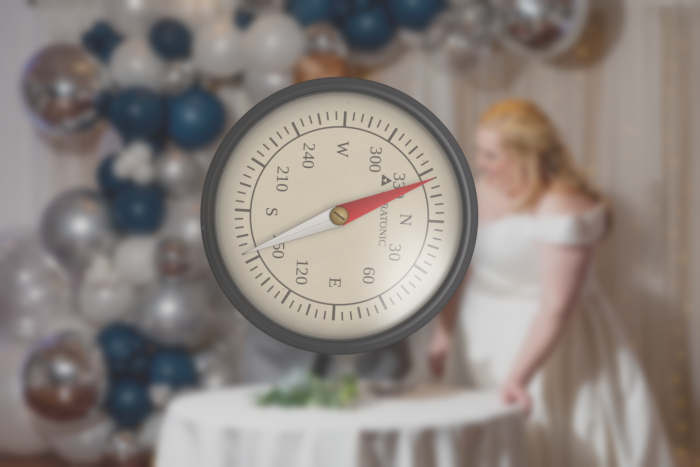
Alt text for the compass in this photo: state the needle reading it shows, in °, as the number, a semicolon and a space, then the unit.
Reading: 335; °
